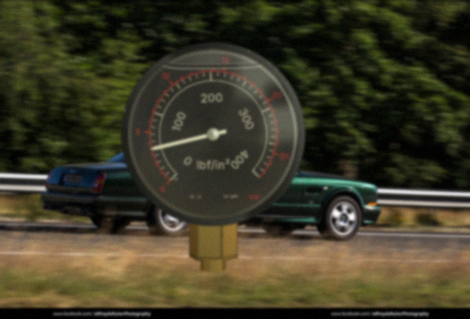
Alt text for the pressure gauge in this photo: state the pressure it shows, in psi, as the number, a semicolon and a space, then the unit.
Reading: 50; psi
